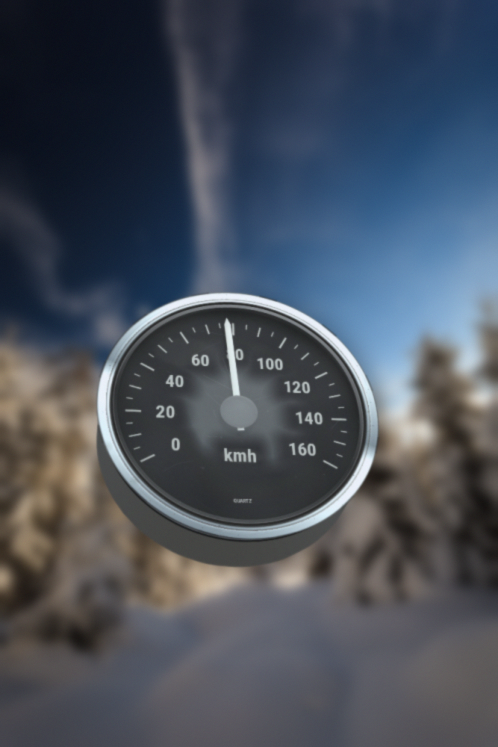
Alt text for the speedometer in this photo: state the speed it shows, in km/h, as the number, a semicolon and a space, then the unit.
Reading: 77.5; km/h
